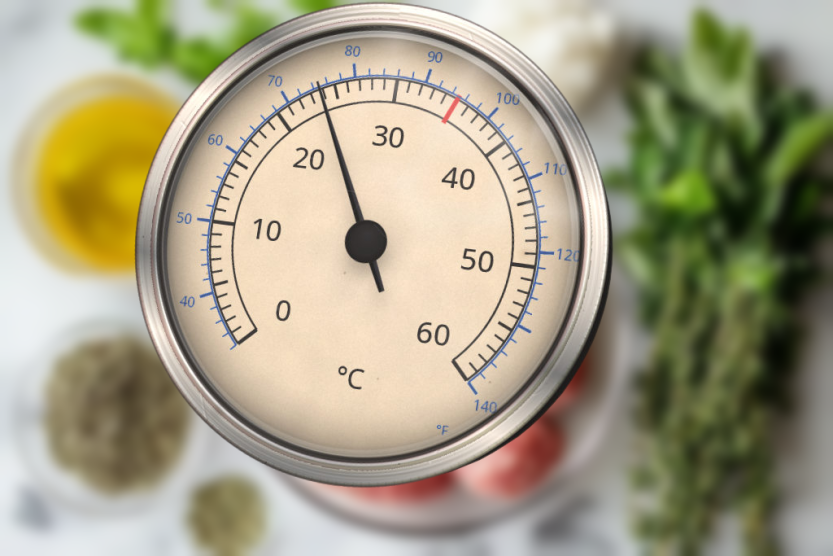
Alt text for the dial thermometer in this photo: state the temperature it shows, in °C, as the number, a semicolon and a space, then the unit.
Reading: 24; °C
